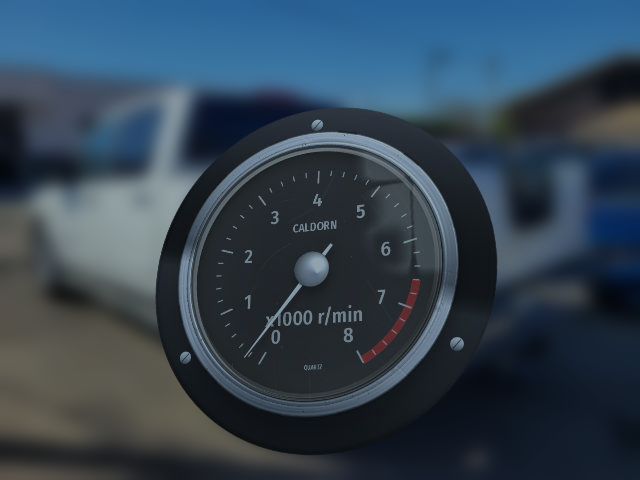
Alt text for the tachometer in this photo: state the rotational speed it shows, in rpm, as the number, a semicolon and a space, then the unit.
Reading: 200; rpm
